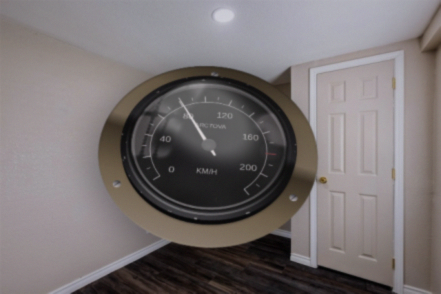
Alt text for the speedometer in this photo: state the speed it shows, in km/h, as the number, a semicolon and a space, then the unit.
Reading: 80; km/h
